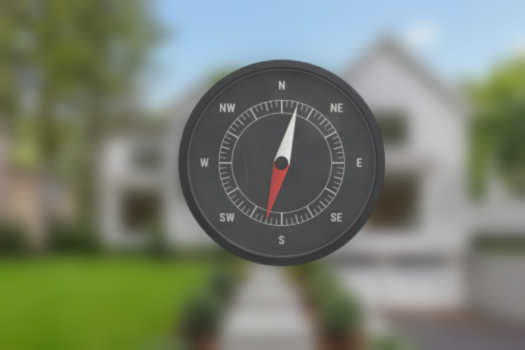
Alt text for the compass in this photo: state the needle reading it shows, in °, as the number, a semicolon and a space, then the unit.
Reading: 195; °
